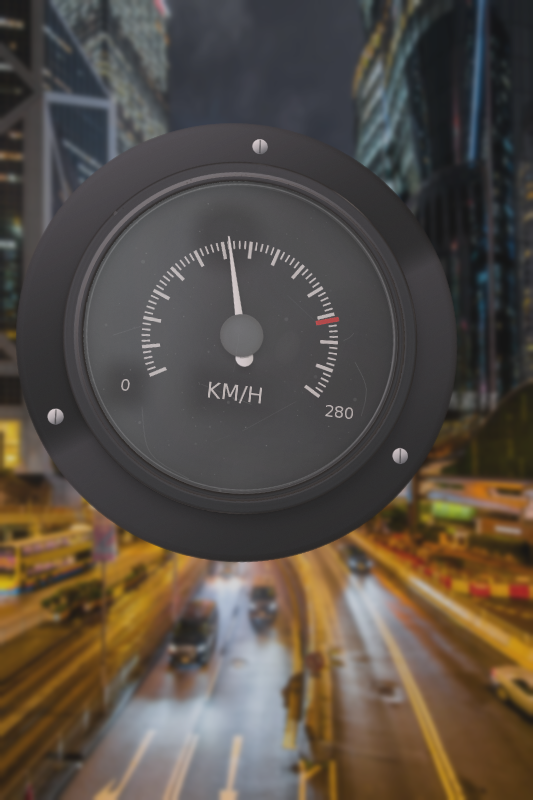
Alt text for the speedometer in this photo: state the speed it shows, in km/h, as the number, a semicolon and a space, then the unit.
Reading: 124; km/h
